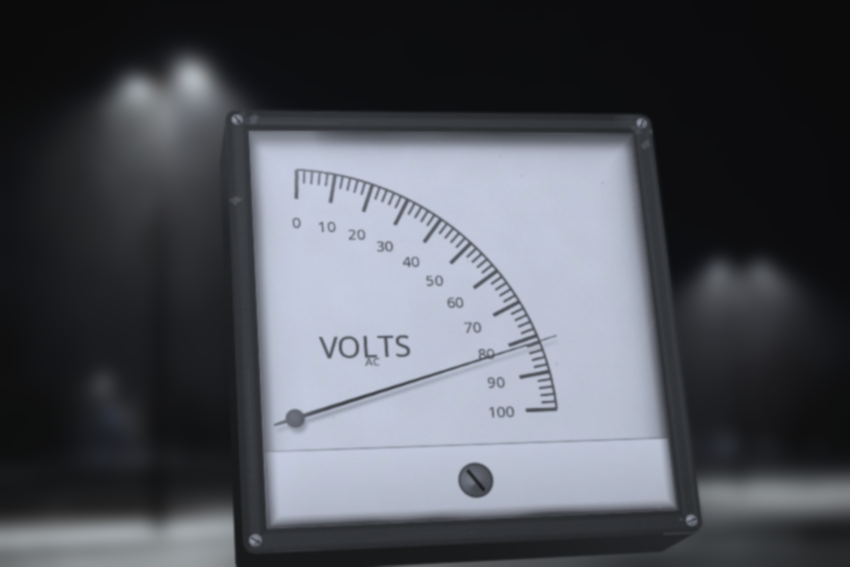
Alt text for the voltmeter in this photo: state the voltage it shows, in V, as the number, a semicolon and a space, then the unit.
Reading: 82; V
